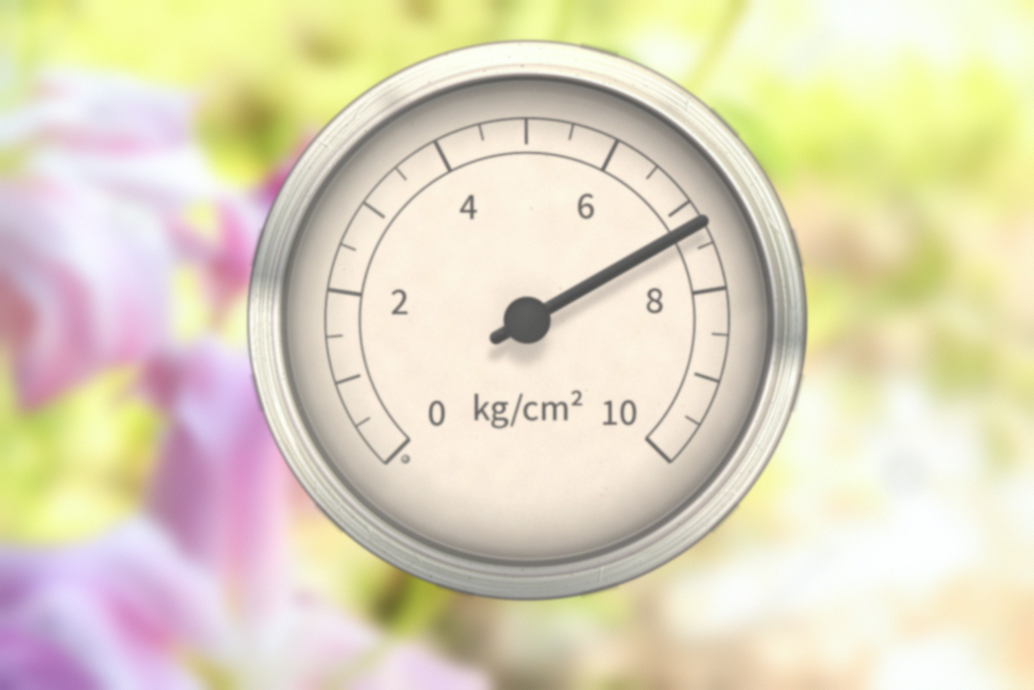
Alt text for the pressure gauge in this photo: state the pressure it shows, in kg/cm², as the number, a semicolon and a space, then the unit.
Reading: 7.25; kg/cm²
